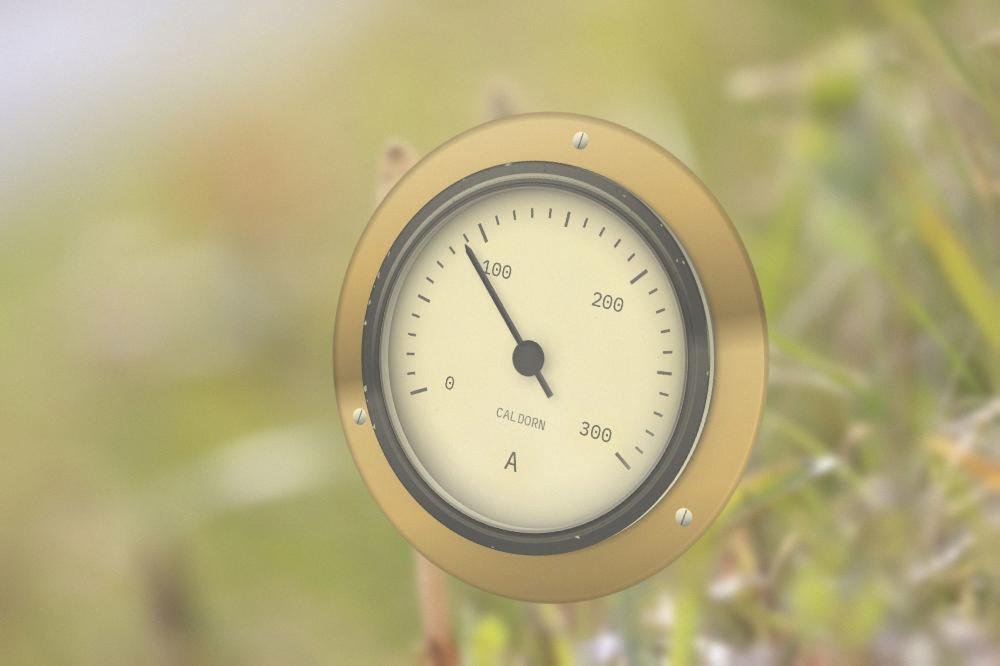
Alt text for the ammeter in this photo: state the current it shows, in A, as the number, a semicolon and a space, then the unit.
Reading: 90; A
